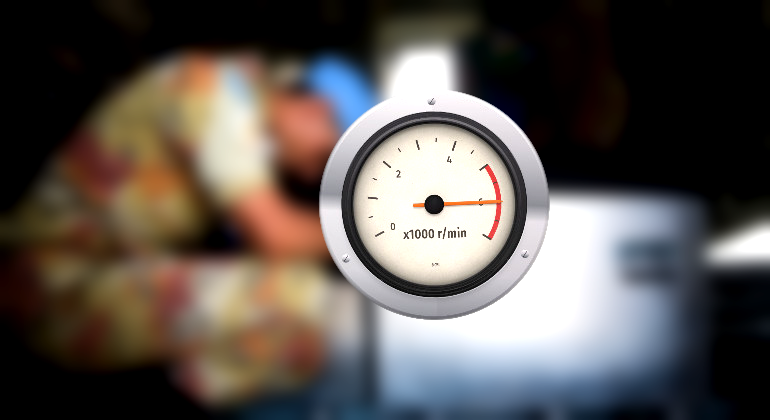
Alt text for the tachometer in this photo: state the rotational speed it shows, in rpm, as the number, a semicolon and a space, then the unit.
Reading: 6000; rpm
